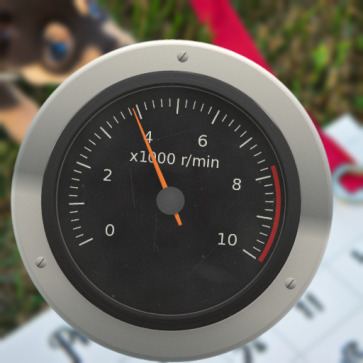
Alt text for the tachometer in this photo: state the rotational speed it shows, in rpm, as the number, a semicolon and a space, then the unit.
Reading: 3900; rpm
